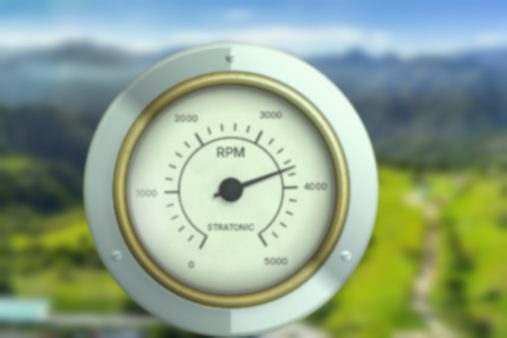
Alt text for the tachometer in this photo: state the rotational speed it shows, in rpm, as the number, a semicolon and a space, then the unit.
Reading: 3700; rpm
